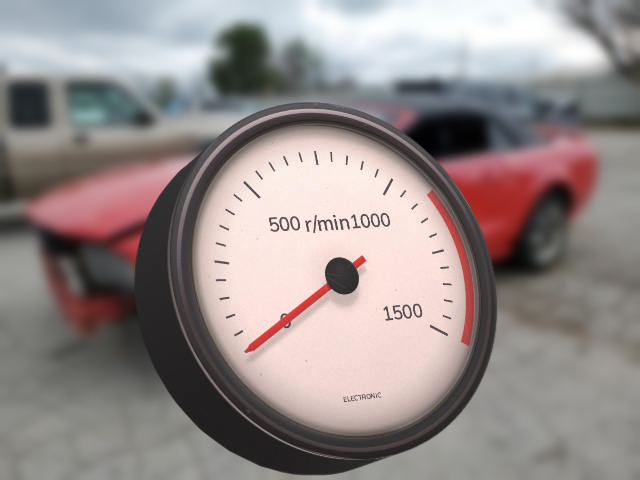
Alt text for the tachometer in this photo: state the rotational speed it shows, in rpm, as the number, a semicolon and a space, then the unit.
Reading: 0; rpm
